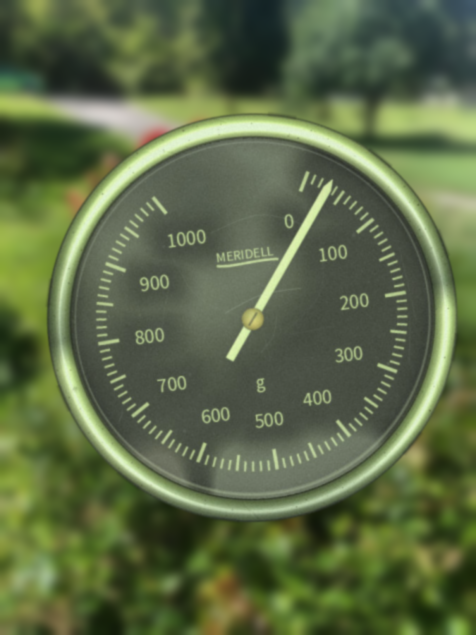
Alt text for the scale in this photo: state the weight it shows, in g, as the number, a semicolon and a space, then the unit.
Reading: 30; g
